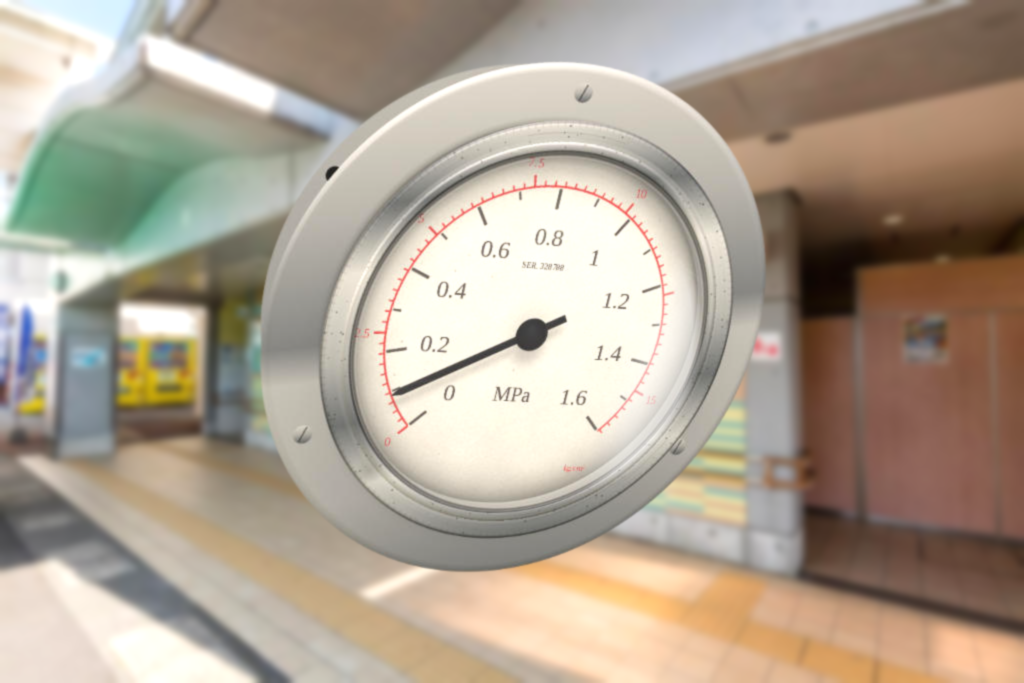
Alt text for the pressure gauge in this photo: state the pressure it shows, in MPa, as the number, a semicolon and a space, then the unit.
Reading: 0.1; MPa
